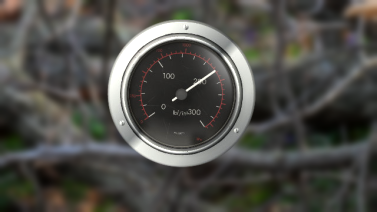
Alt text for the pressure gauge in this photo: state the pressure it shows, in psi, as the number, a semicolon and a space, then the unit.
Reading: 200; psi
